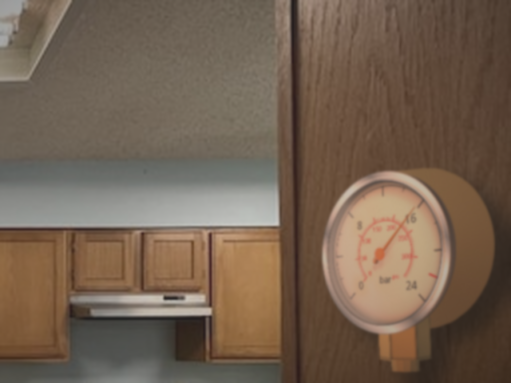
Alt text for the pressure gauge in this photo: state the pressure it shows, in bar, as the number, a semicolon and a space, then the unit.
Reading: 16; bar
